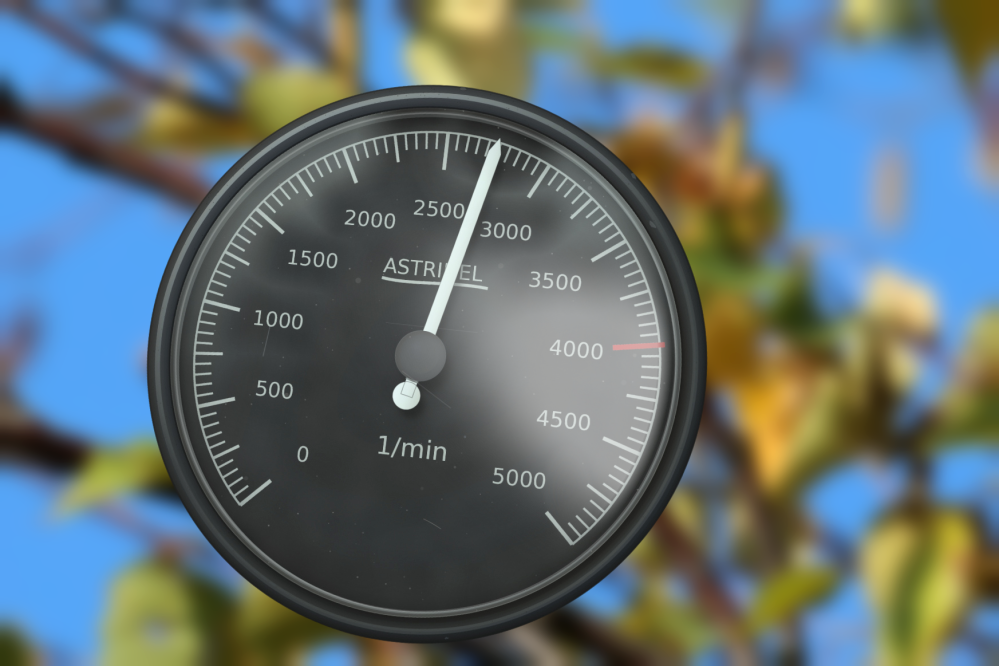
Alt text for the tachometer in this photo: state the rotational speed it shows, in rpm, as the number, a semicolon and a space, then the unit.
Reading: 2750; rpm
